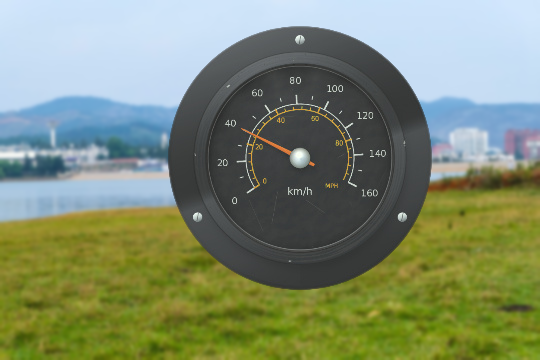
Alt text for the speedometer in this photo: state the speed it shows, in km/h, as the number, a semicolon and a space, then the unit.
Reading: 40; km/h
